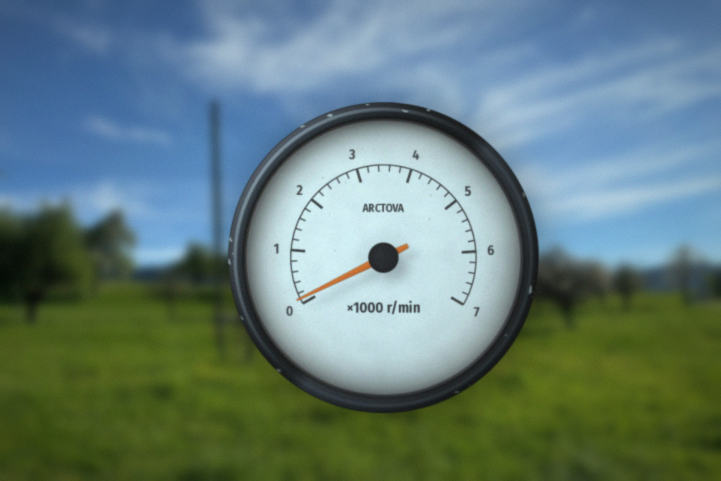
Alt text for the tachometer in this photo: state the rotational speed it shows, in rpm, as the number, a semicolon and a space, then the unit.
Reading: 100; rpm
